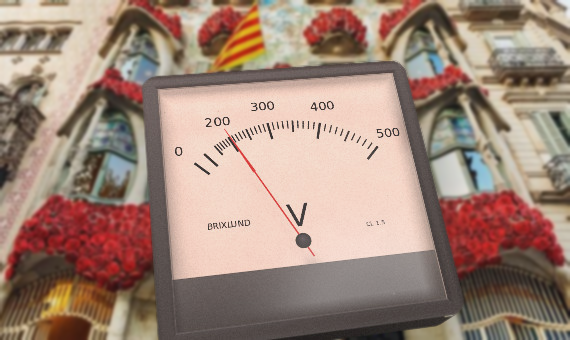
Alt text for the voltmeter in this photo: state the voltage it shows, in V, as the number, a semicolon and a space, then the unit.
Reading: 200; V
